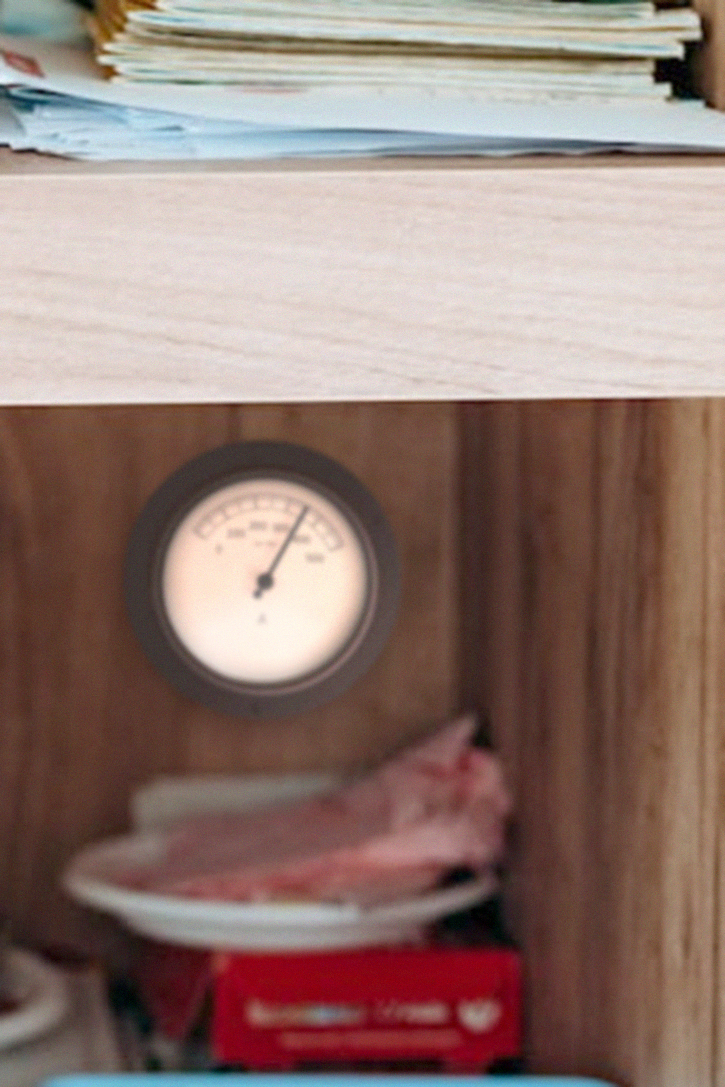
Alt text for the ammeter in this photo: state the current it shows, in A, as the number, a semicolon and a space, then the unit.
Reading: 350; A
